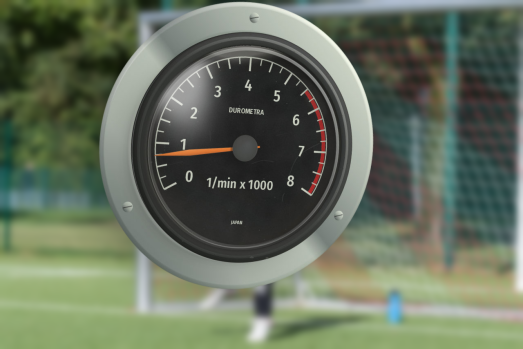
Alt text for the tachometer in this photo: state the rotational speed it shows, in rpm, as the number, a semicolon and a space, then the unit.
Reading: 750; rpm
